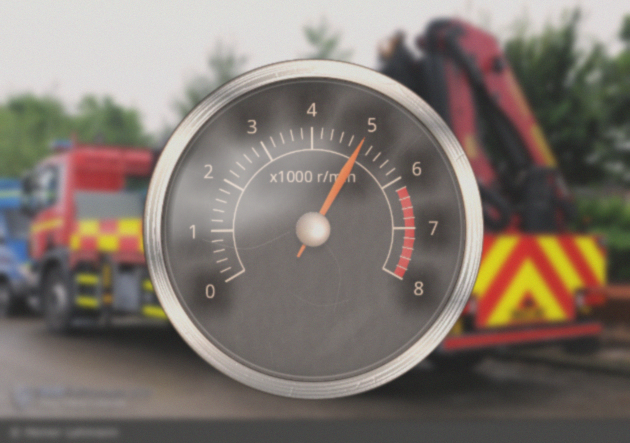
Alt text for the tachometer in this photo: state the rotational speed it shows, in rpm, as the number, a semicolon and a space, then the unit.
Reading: 5000; rpm
